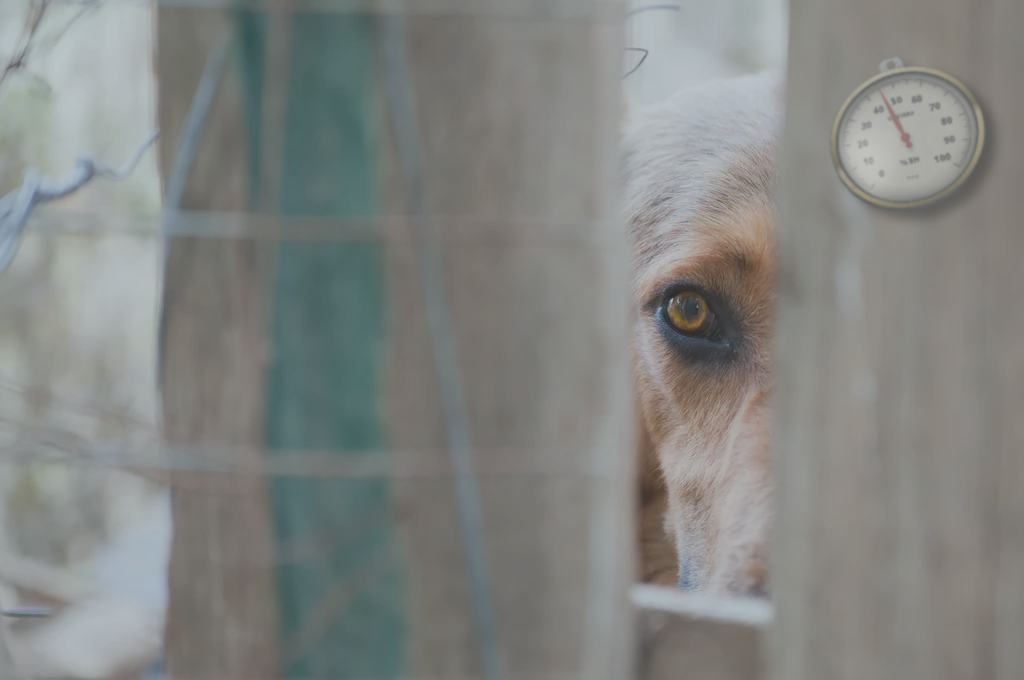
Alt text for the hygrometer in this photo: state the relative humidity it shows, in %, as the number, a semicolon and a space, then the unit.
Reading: 45; %
